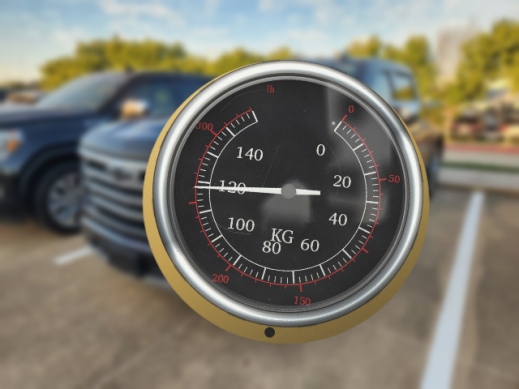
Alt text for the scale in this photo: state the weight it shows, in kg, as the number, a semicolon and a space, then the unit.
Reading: 118; kg
